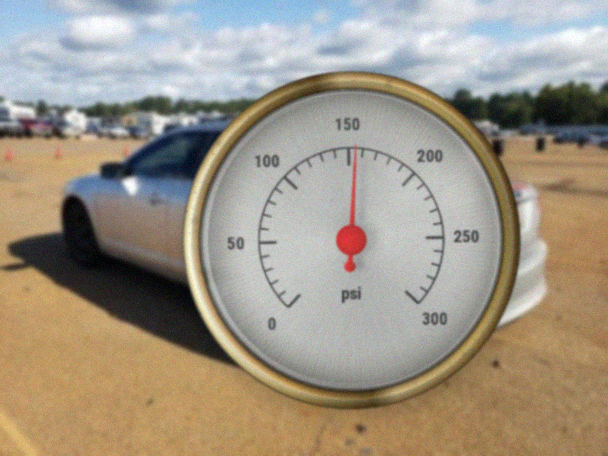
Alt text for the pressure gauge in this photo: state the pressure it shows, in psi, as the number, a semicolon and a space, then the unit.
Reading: 155; psi
